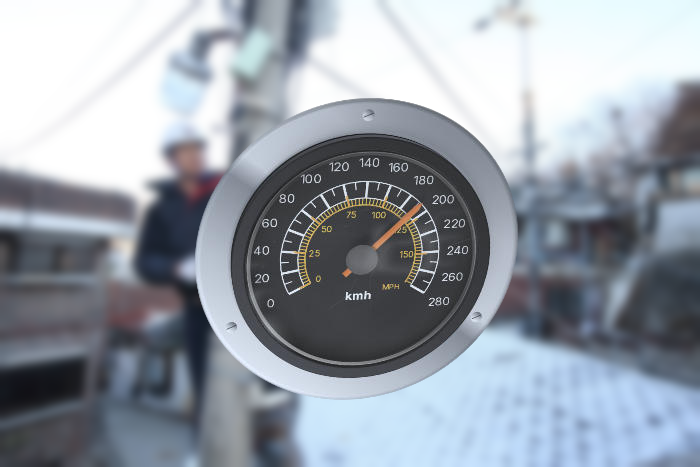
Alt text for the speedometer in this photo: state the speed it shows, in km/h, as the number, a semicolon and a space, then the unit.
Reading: 190; km/h
